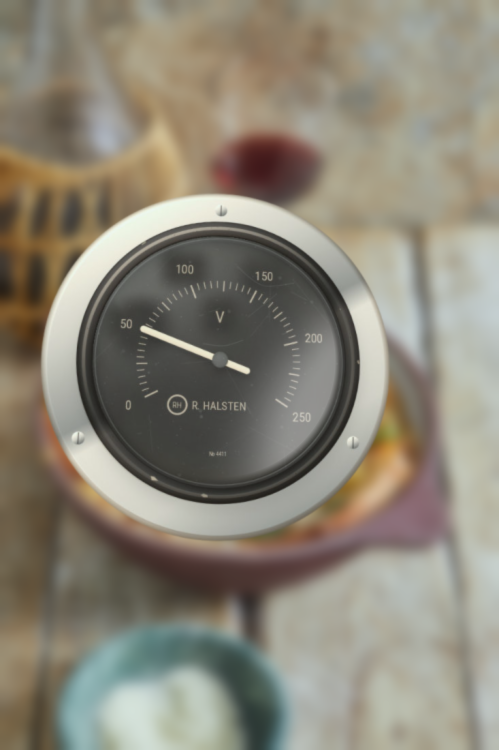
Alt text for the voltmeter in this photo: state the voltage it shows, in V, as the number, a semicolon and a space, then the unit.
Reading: 50; V
